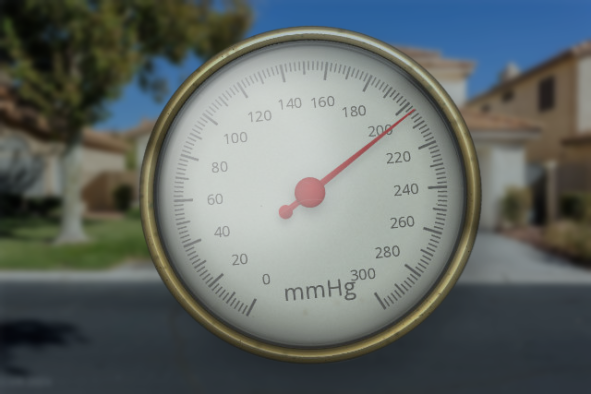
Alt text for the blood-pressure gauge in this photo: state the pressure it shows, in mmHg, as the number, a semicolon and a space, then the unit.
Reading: 204; mmHg
